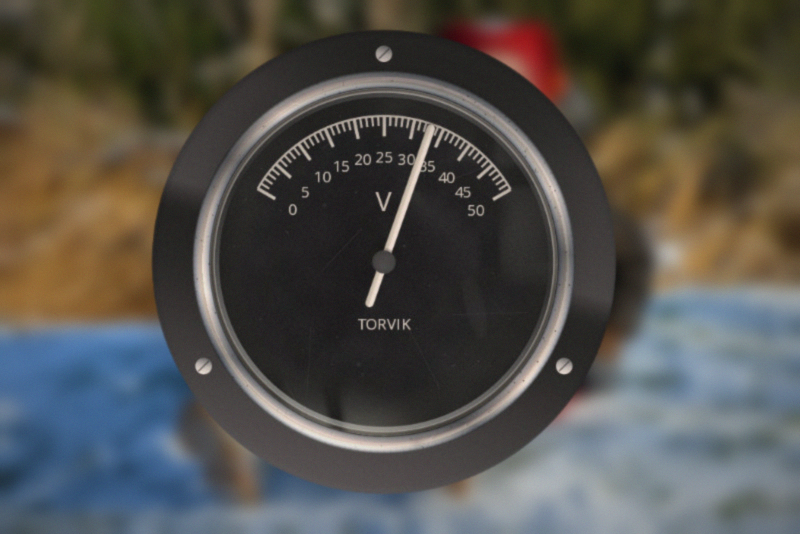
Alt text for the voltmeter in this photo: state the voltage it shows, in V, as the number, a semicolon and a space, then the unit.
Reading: 33; V
